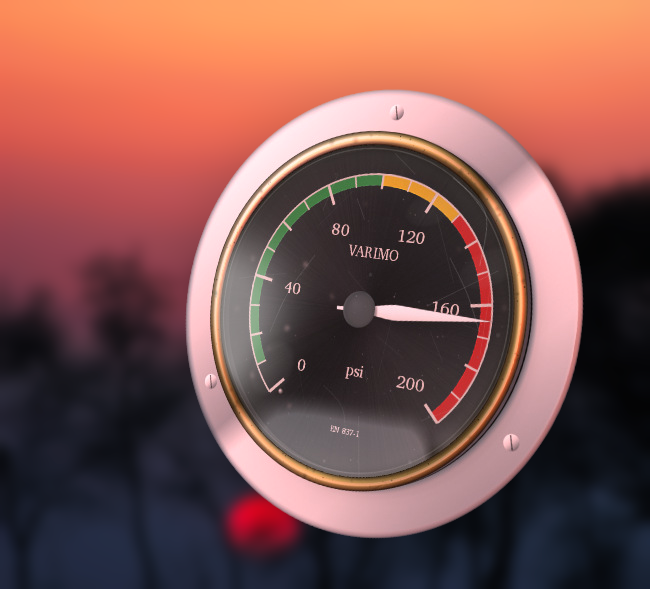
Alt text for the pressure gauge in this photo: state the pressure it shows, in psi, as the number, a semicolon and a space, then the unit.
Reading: 165; psi
